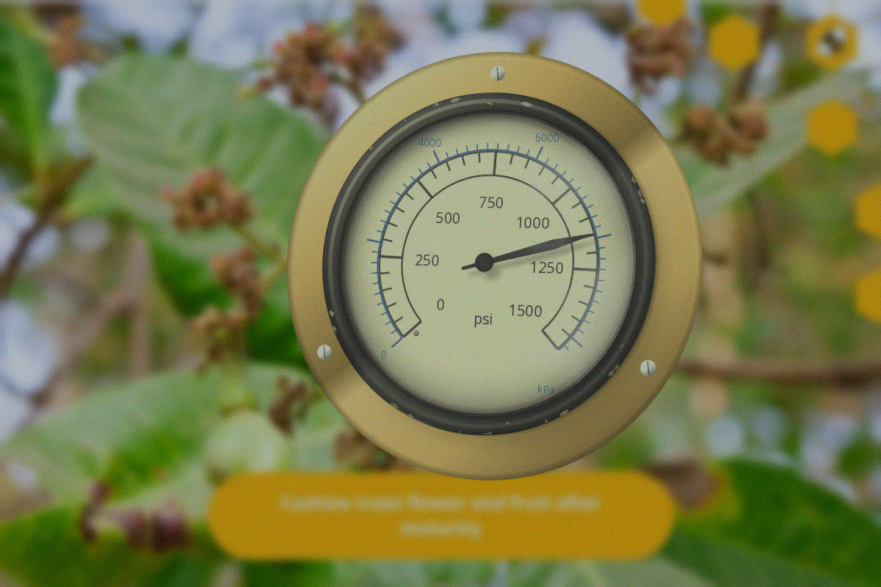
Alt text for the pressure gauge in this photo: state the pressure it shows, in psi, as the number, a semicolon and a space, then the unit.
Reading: 1150; psi
